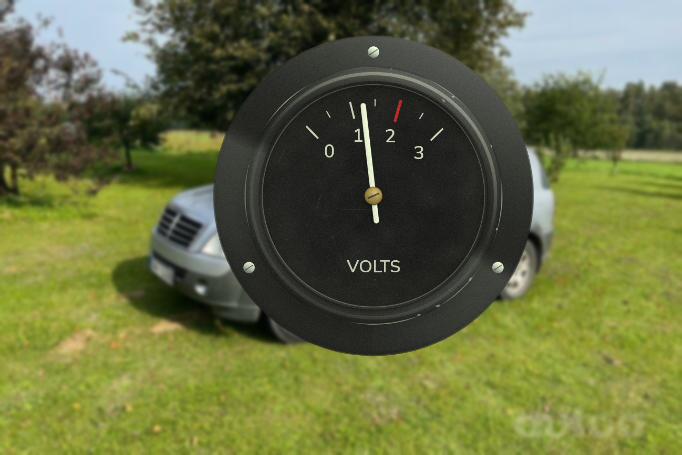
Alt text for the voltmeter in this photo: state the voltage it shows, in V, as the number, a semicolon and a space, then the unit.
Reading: 1.25; V
